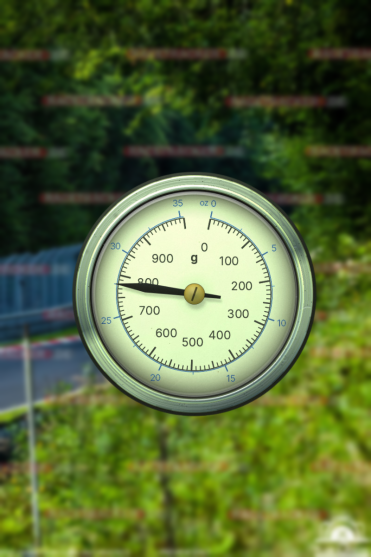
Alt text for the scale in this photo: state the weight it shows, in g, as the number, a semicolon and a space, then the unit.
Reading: 780; g
